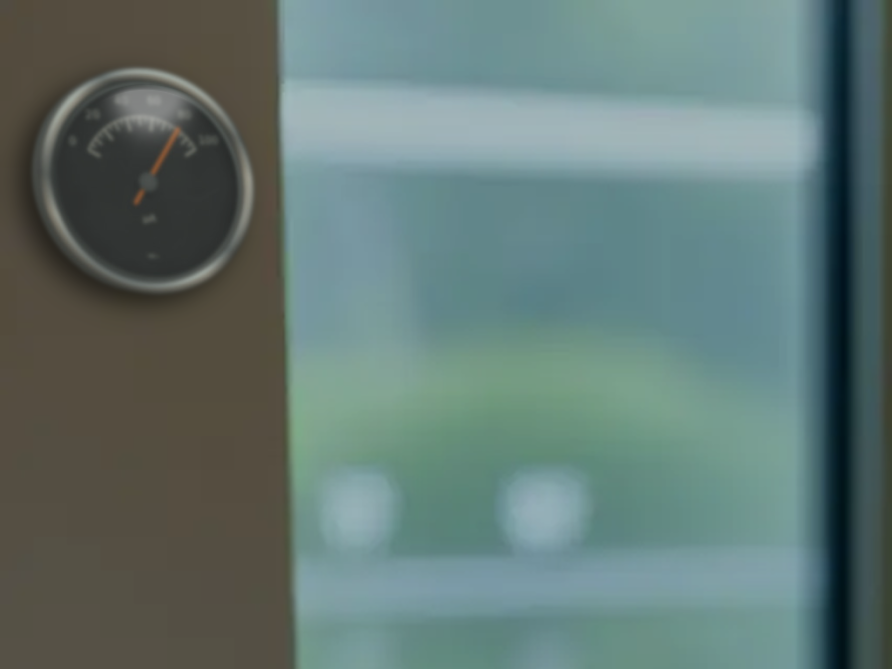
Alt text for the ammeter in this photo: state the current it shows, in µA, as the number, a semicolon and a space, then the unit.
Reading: 80; µA
